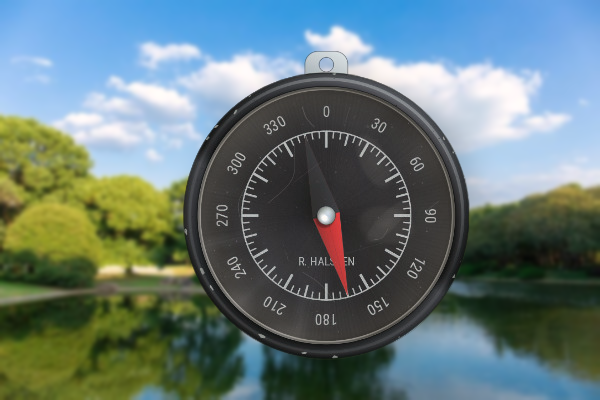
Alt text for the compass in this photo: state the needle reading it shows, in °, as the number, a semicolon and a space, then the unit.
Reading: 165; °
